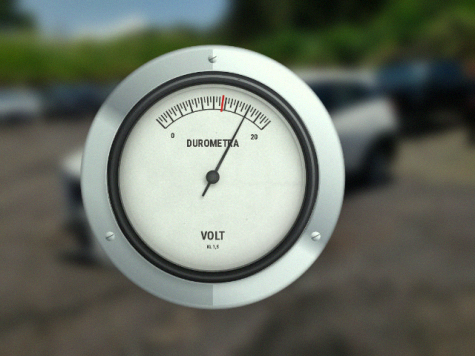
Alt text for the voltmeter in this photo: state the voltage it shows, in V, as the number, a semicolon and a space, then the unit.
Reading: 16; V
